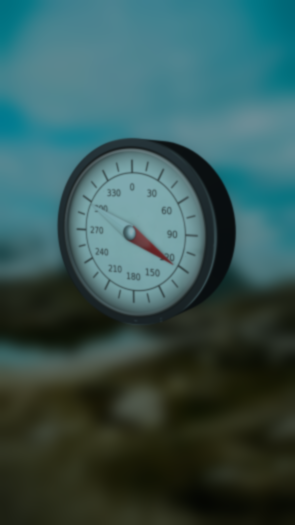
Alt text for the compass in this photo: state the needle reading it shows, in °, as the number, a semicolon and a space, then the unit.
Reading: 120; °
